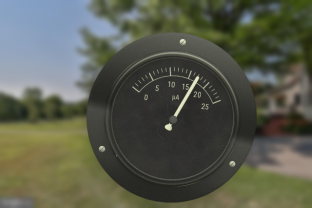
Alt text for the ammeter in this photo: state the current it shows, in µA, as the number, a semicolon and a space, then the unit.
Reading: 17; µA
